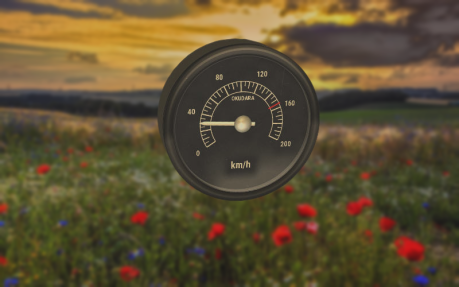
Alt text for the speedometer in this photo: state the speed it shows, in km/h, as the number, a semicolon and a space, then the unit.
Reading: 30; km/h
